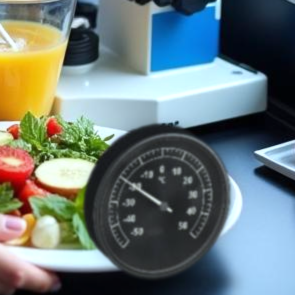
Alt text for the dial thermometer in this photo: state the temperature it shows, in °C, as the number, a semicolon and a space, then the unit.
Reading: -20; °C
